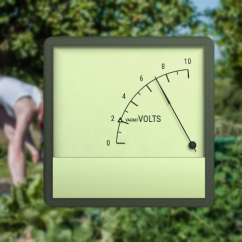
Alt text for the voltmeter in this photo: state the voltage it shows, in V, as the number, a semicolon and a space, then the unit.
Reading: 7; V
